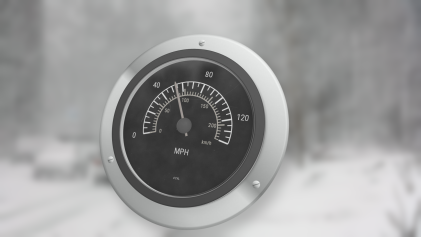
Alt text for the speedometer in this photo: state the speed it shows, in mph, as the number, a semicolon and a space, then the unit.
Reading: 55; mph
